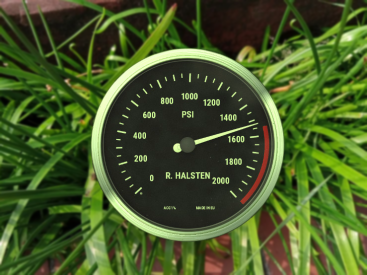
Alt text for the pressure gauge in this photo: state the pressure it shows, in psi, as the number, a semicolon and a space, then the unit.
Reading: 1525; psi
